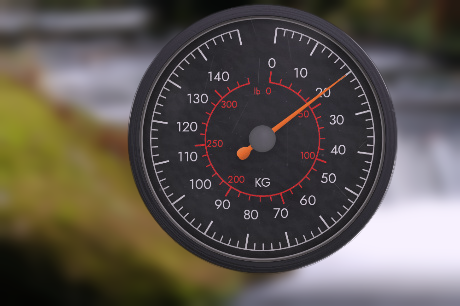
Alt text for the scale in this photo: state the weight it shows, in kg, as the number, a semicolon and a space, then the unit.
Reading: 20; kg
